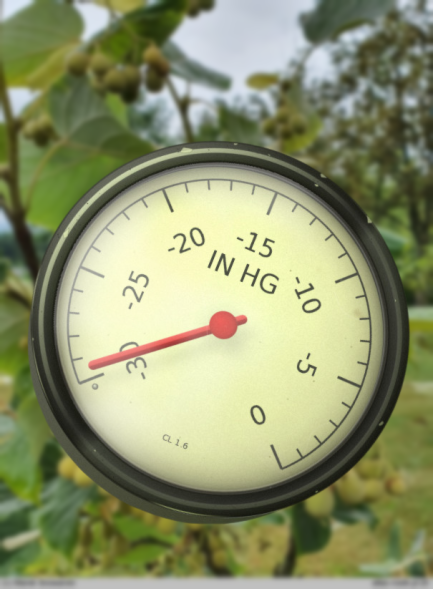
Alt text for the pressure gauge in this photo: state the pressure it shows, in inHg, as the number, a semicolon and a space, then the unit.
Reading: -29.5; inHg
